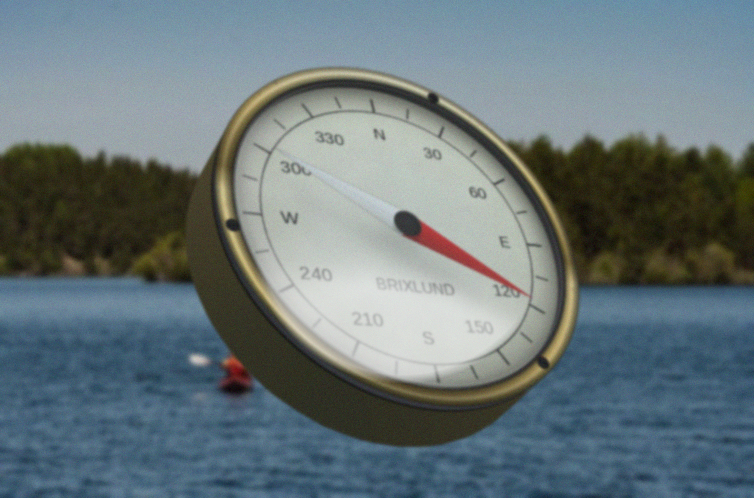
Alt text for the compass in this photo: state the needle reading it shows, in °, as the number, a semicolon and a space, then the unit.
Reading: 120; °
